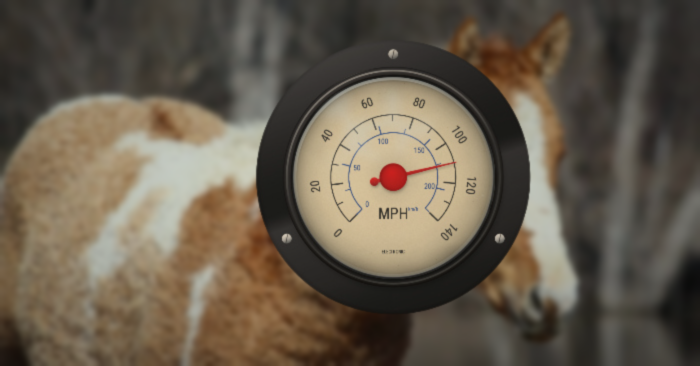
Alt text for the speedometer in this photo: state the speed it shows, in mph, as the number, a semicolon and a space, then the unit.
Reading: 110; mph
